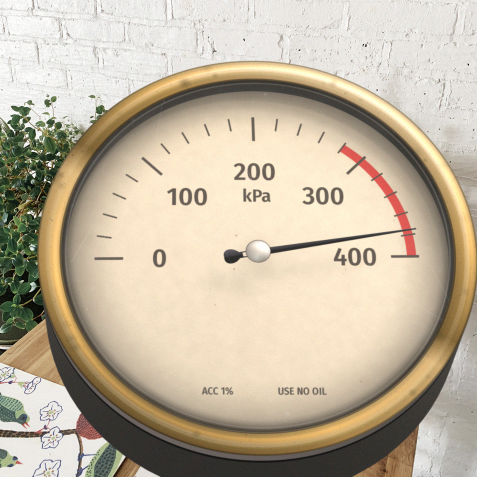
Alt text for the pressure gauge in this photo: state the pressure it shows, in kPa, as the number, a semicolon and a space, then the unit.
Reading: 380; kPa
